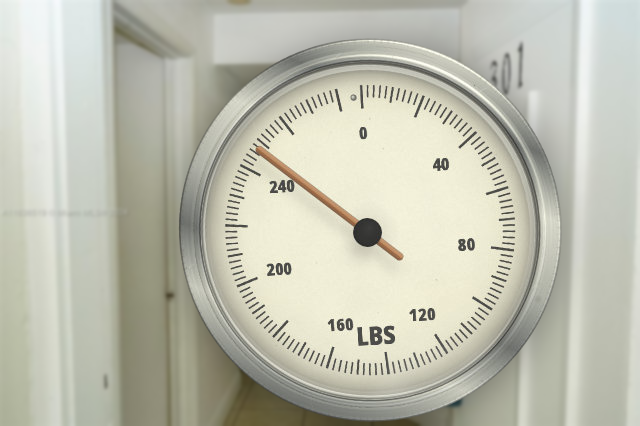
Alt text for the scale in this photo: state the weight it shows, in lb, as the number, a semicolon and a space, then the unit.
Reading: 248; lb
